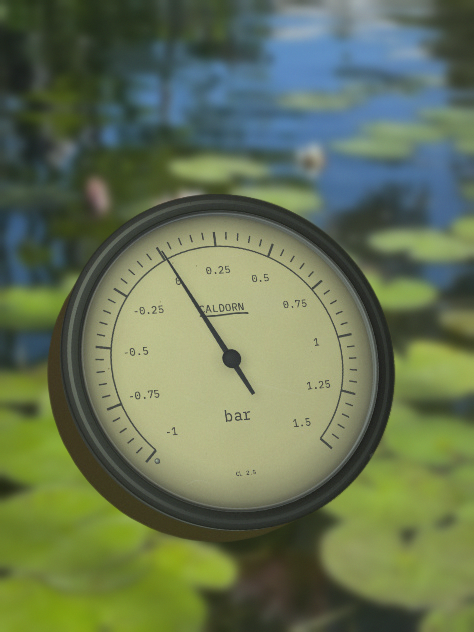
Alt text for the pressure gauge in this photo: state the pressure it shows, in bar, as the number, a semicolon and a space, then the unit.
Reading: 0; bar
